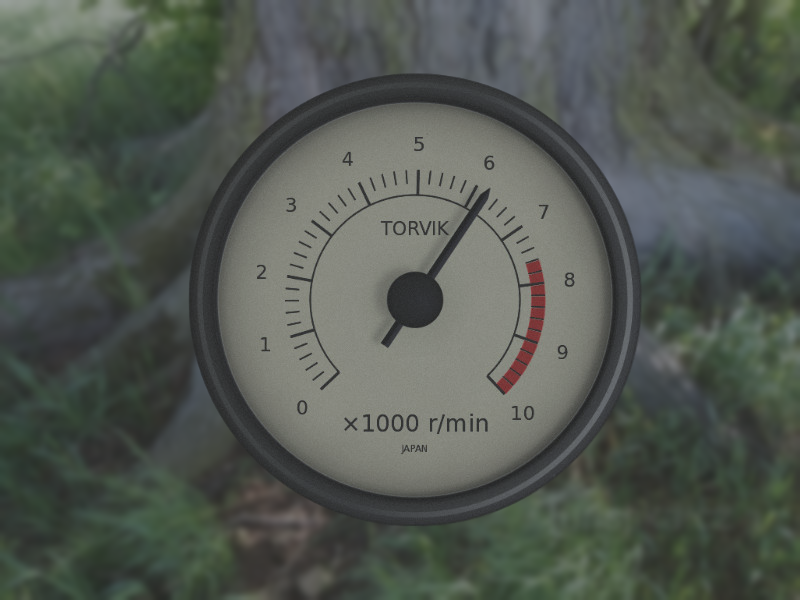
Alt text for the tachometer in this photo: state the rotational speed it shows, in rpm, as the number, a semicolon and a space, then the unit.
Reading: 6200; rpm
